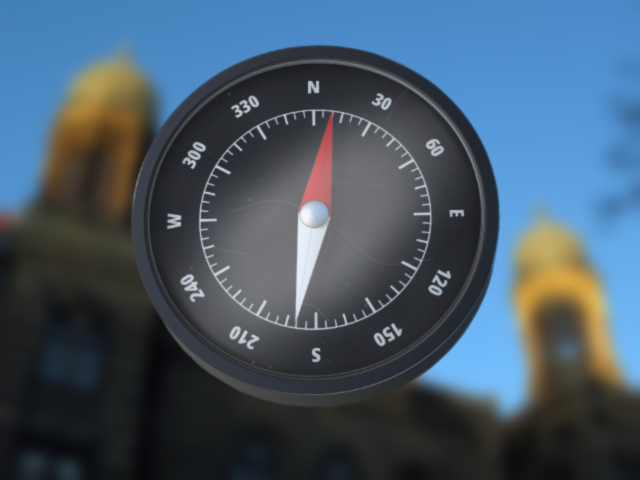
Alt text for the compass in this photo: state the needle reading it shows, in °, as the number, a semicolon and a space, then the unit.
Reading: 10; °
